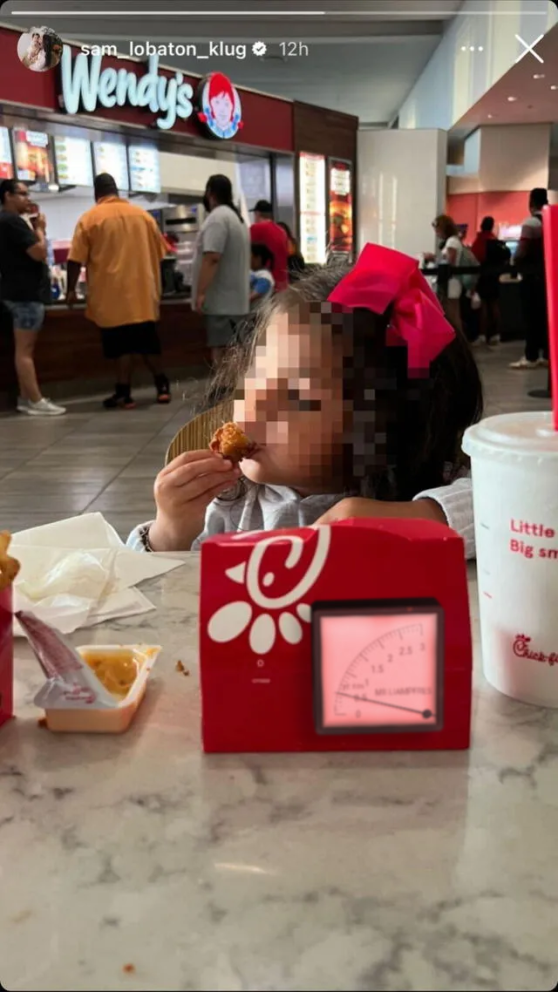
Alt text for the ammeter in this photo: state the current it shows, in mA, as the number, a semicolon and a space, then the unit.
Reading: 0.5; mA
